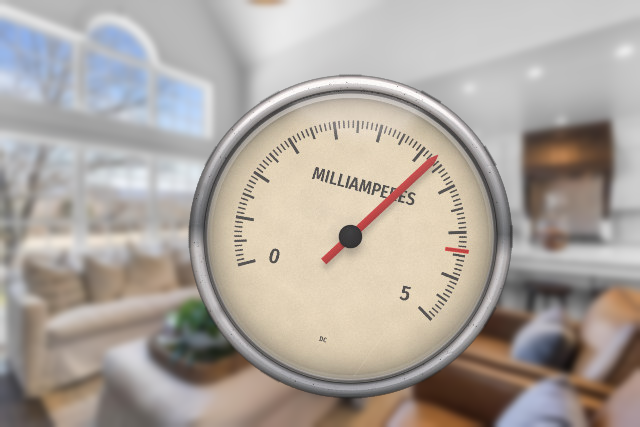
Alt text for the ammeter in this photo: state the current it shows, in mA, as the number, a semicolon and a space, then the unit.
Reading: 3.15; mA
